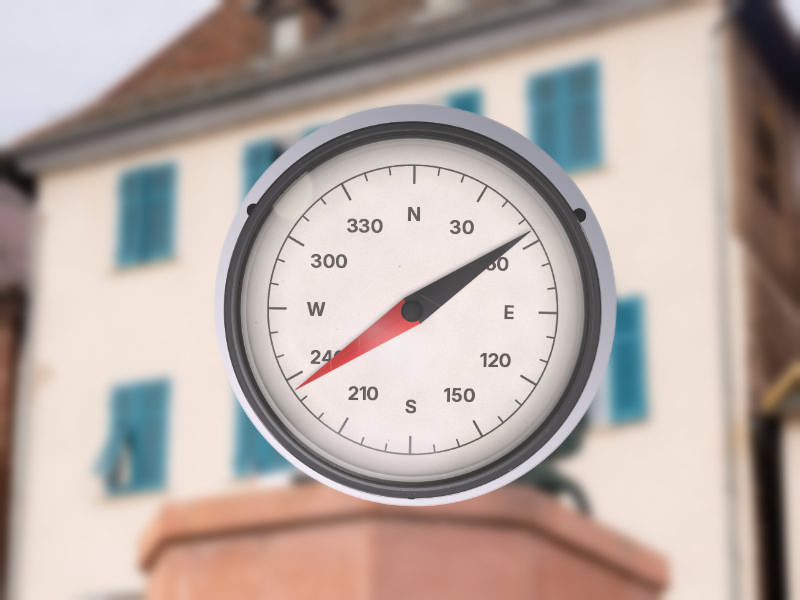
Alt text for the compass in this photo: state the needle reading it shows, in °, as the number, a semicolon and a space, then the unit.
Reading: 235; °
